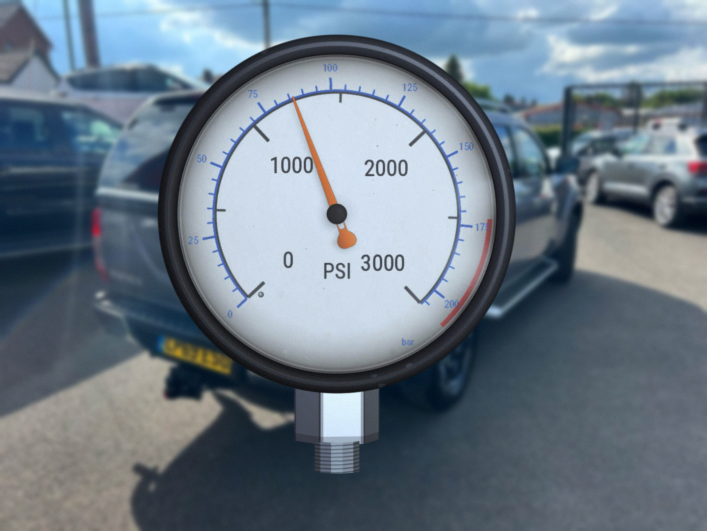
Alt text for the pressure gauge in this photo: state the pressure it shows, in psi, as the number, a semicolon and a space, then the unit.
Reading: 1250; psi
